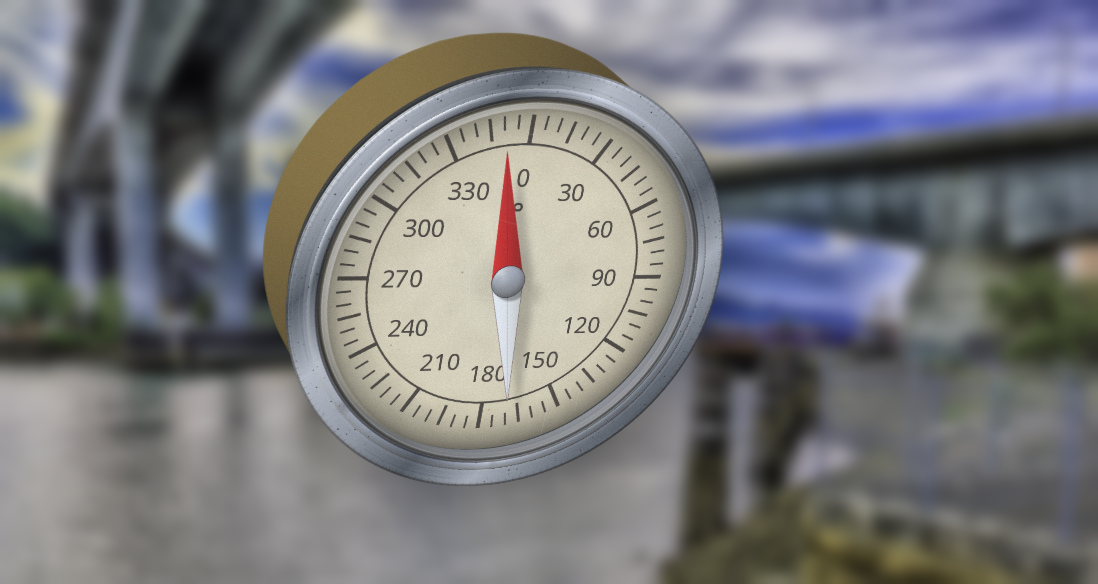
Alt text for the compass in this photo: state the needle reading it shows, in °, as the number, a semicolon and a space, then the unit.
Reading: 350; °
